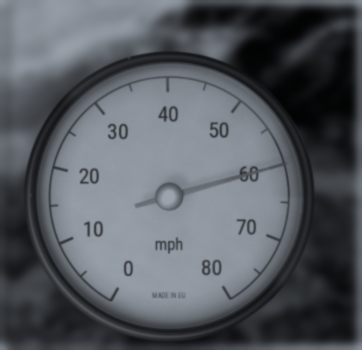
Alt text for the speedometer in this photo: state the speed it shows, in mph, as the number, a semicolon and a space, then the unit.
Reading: 60; mph
